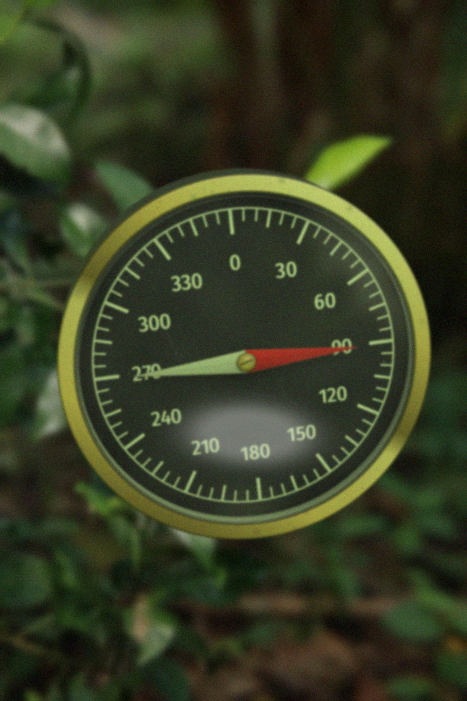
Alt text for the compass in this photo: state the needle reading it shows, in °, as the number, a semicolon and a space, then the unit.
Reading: 90; °
